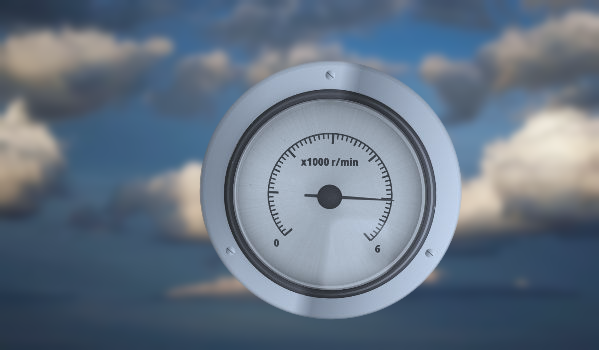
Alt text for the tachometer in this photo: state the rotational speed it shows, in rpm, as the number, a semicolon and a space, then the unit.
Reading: 5000; rpm
